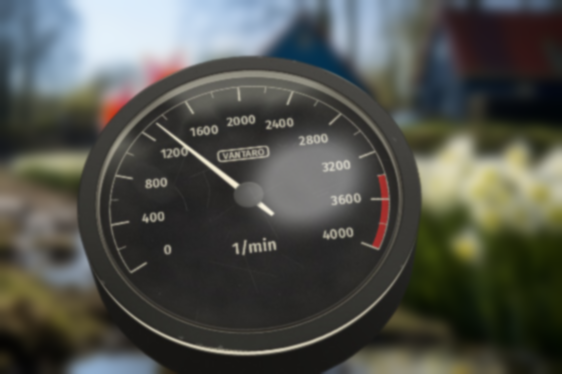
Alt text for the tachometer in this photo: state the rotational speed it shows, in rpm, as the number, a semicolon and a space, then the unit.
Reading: 1300; rpm
